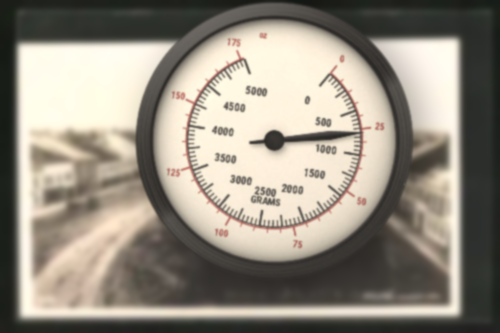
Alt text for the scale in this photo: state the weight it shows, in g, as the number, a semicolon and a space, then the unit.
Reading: 750; g
